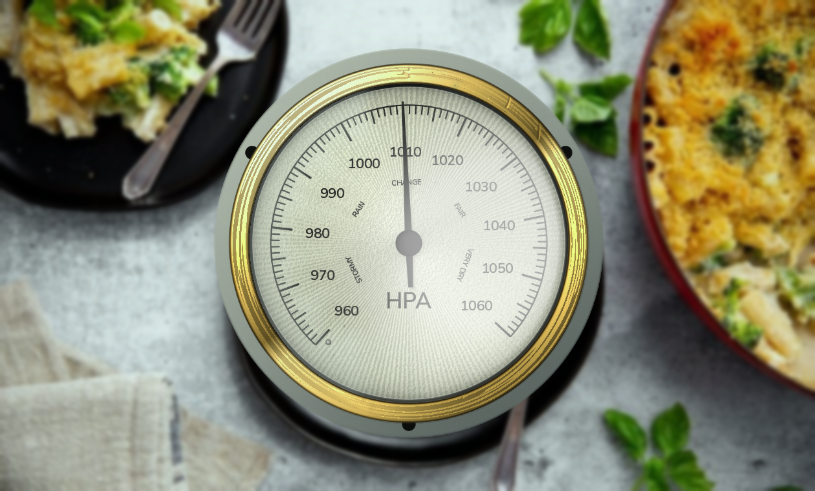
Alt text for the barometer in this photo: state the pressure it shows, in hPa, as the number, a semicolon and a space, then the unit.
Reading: 1010; hPa
